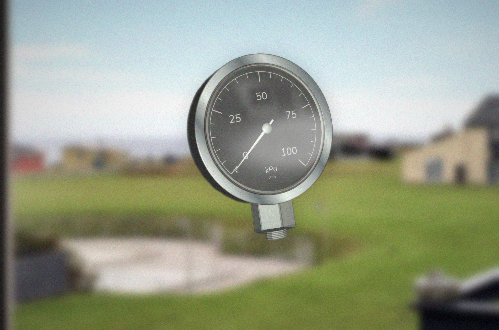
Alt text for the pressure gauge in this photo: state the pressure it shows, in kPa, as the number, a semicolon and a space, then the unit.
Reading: 0; kPa
